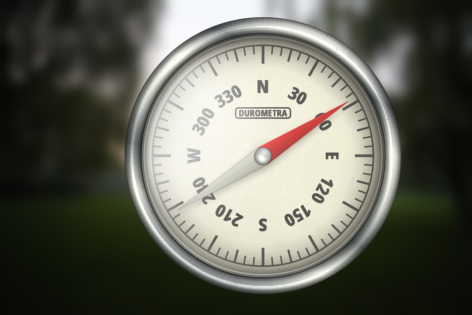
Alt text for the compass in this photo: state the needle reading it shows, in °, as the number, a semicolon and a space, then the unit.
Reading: 57.5; °
